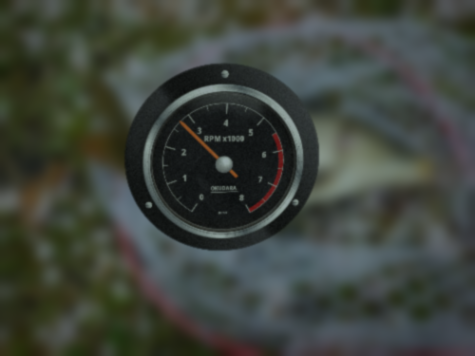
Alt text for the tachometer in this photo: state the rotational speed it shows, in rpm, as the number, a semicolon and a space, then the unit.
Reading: 2750; rpm
